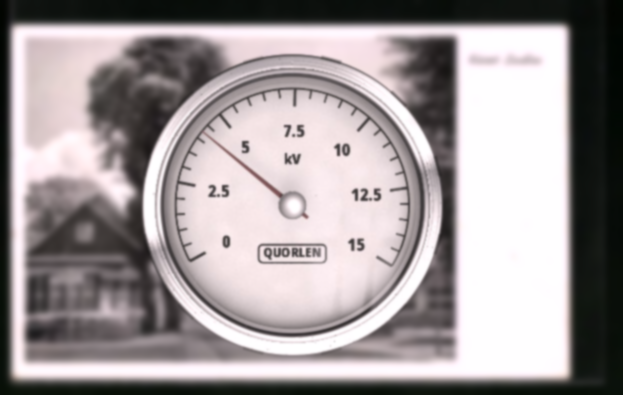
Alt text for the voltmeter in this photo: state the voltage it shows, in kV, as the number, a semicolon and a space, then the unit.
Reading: 4.25; kV
